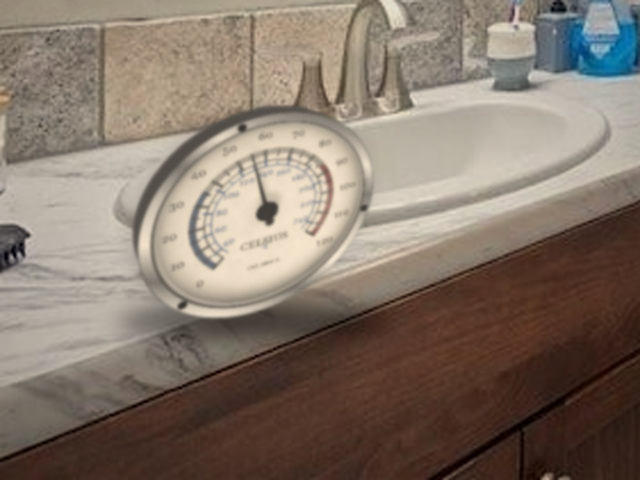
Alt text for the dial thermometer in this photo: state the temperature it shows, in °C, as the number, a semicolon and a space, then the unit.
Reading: 55; °C
